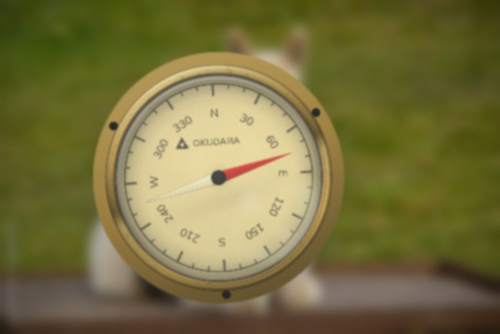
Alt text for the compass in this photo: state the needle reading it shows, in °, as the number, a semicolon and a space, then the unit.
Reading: 75; °
